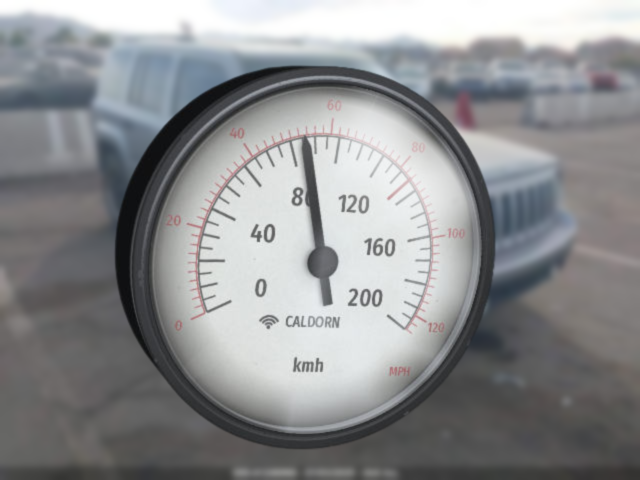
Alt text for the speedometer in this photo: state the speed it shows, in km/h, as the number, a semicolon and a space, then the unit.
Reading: 85; km/h
